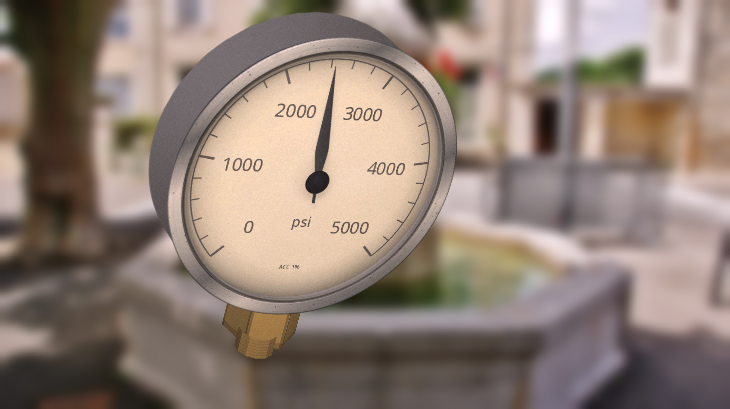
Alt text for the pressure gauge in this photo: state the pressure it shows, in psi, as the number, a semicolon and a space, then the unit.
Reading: 2400; psi
